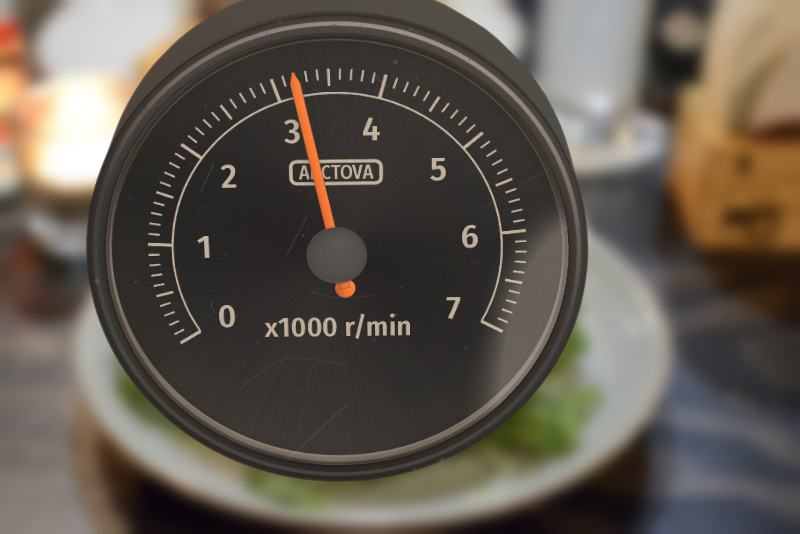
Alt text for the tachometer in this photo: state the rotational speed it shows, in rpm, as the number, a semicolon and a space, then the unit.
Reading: 3200; rpm
